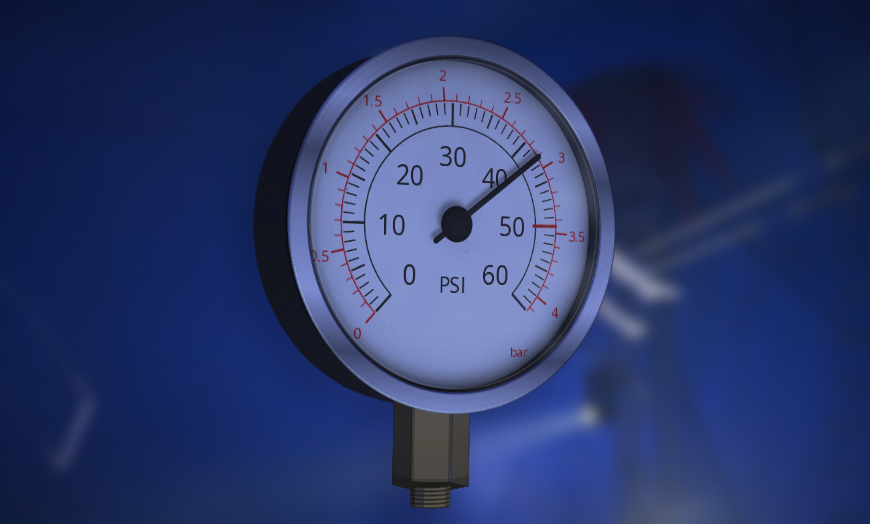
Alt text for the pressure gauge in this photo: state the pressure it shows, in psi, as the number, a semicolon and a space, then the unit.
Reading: 42; psi
